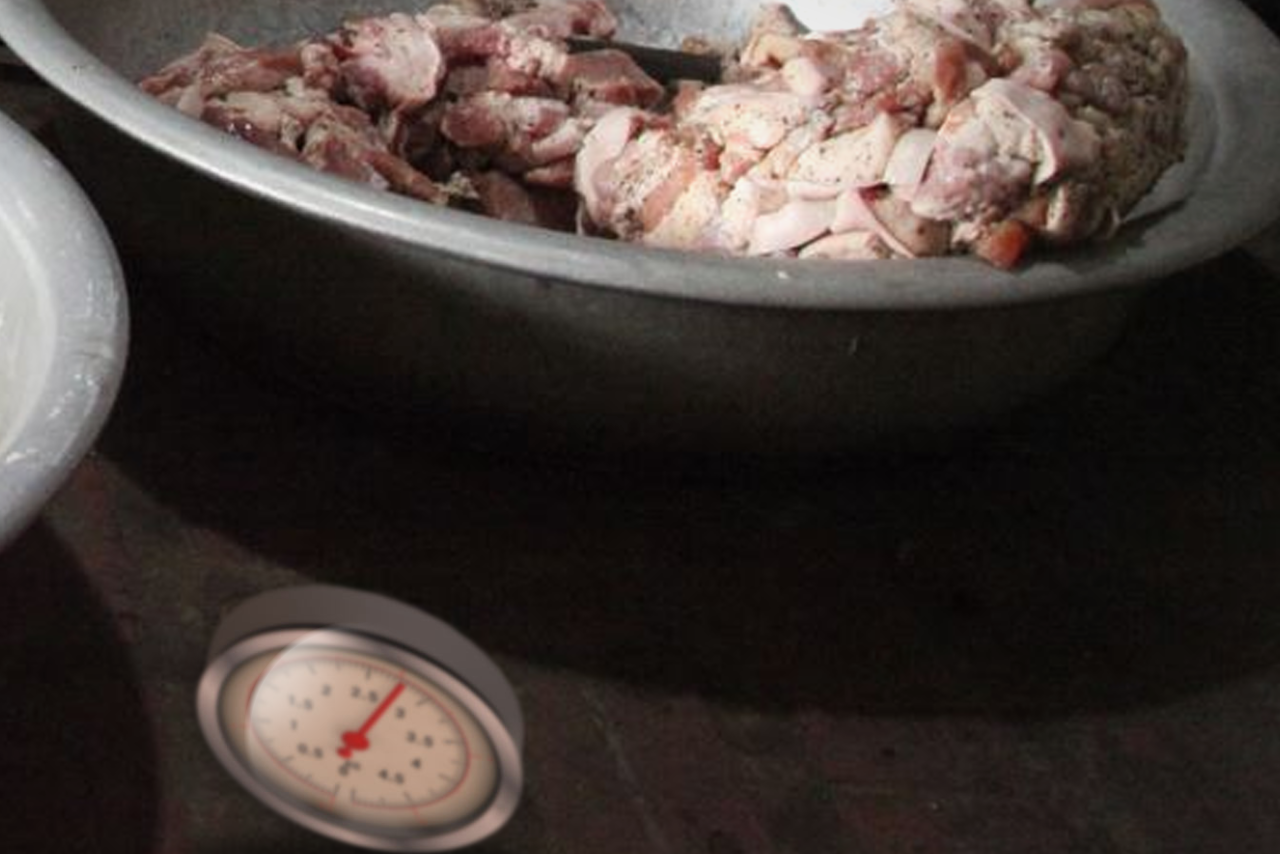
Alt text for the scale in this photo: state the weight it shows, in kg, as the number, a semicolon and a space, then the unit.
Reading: 2.75; kg
